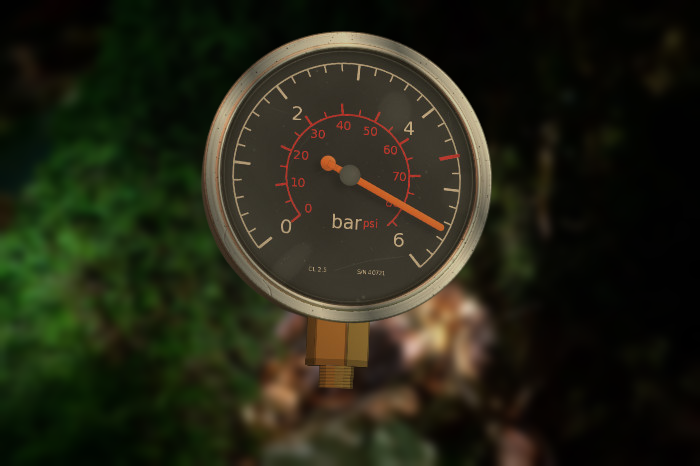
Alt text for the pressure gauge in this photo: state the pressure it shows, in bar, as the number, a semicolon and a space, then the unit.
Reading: 5.5; bar
